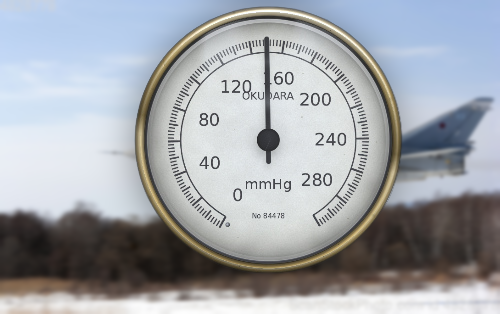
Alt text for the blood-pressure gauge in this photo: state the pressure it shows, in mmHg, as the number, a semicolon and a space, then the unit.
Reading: 150; mmHg
